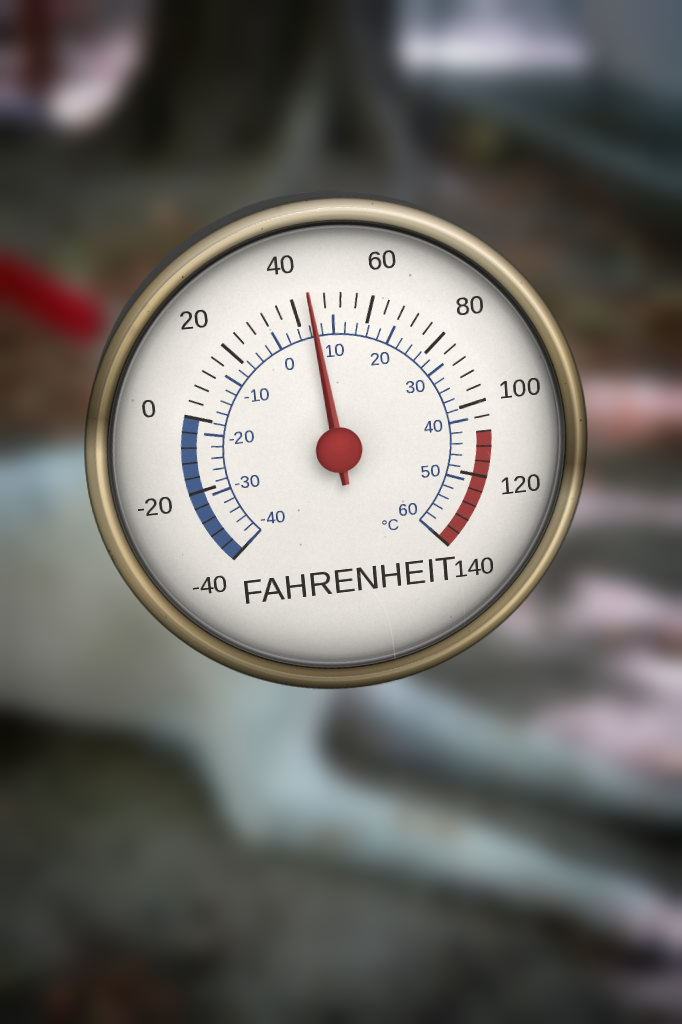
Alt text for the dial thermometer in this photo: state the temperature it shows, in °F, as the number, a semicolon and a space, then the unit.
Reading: 44; °F
